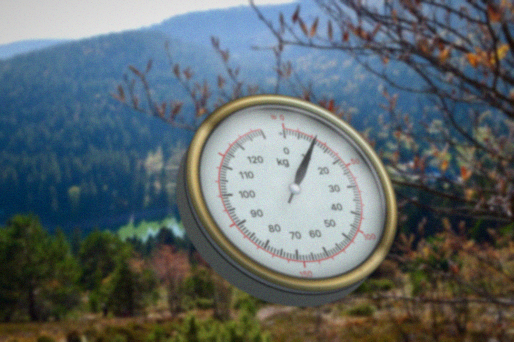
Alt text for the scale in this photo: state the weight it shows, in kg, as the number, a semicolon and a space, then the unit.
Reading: 10; kg
